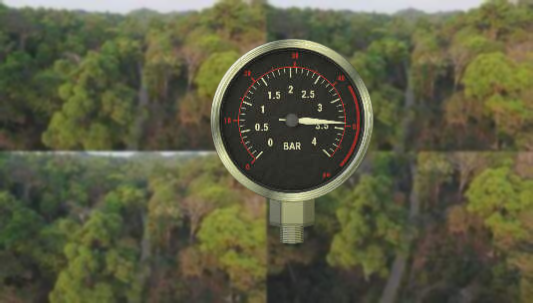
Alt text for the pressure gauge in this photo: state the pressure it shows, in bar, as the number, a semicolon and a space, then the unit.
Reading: 3.4; bar
